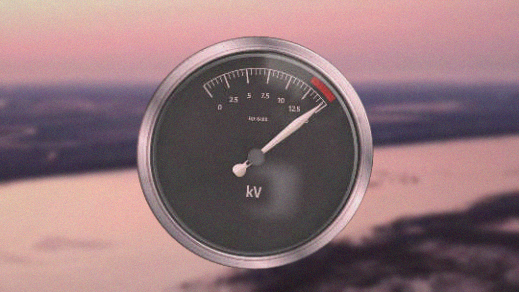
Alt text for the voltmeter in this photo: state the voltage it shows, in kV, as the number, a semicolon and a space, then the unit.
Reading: 14.5; kV
